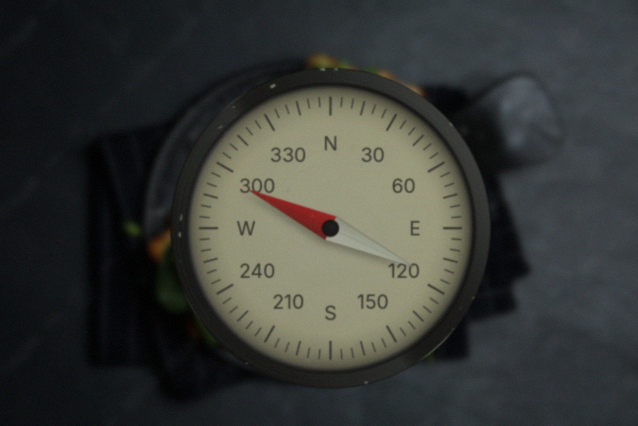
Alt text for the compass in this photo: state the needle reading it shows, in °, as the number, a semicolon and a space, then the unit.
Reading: 295; °
